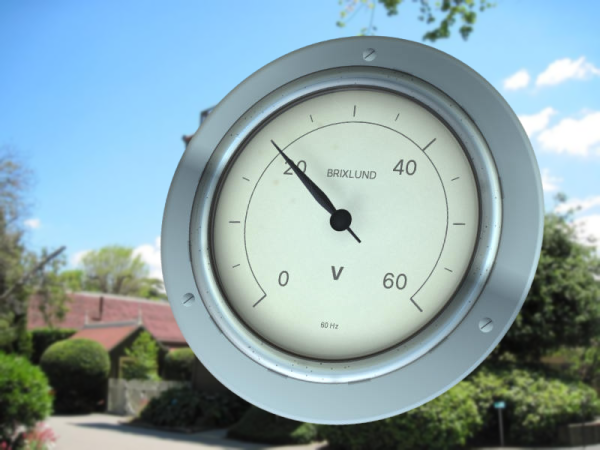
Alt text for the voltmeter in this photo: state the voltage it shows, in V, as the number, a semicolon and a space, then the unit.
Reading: 20; V
